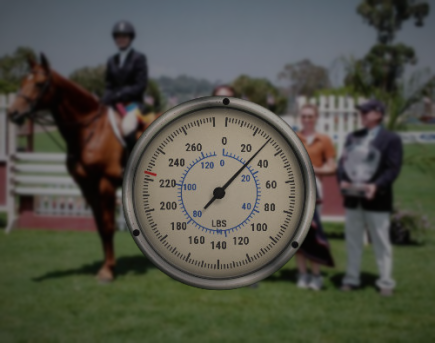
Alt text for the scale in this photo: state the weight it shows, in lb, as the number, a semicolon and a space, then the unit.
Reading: 30; lb
